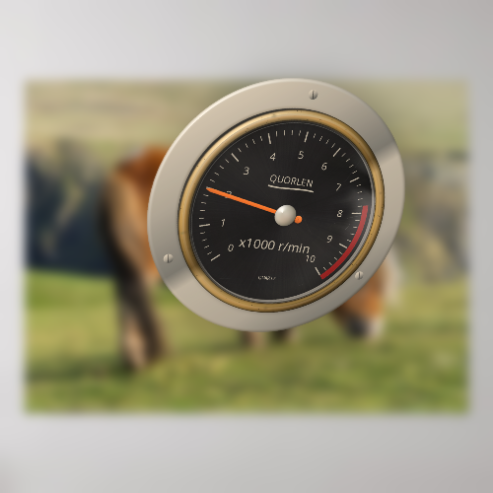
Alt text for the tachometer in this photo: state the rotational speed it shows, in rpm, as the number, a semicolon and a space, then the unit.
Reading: 2000; rpm
